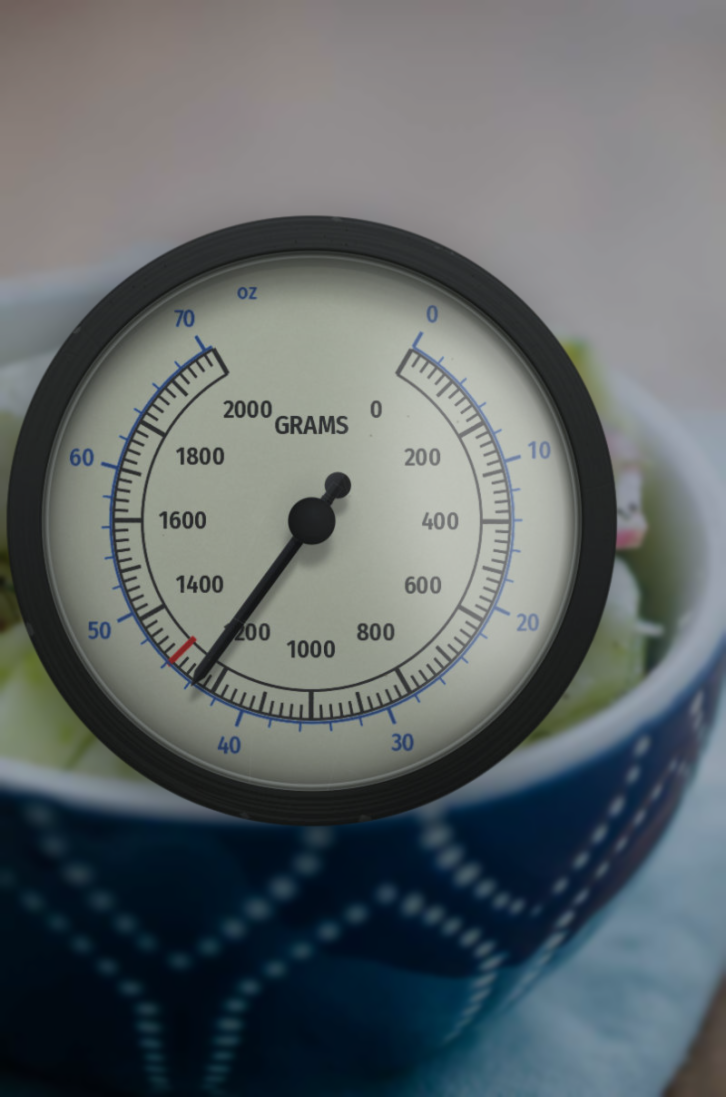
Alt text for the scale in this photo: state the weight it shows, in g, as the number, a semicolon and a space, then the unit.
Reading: 1240; g
